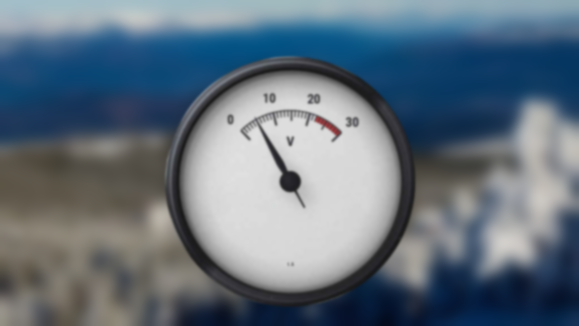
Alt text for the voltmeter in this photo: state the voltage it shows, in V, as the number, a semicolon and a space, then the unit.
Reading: 5; V
